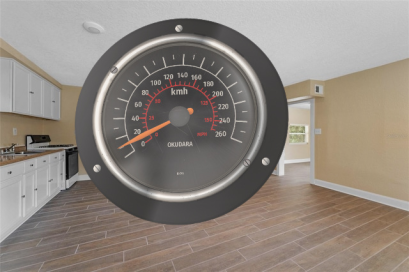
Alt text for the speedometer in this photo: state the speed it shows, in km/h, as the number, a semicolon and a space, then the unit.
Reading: 10; km/h
